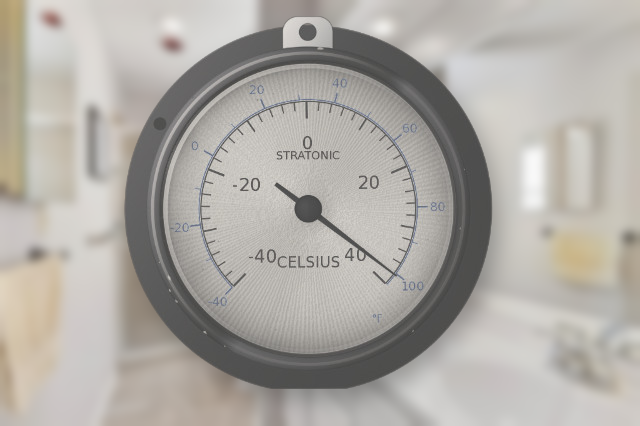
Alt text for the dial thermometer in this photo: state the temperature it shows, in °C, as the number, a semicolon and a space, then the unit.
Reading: 38; °C
